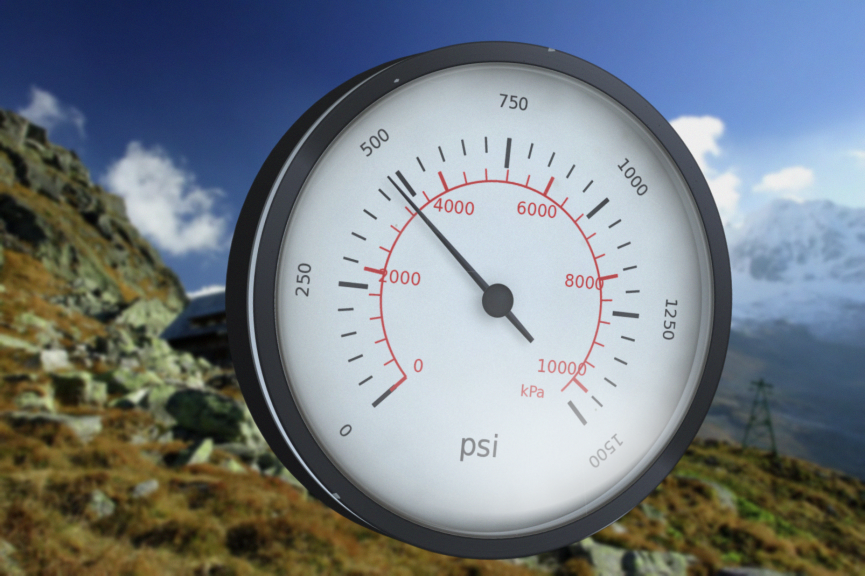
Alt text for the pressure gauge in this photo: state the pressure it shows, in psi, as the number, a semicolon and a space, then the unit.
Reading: 475; psi
